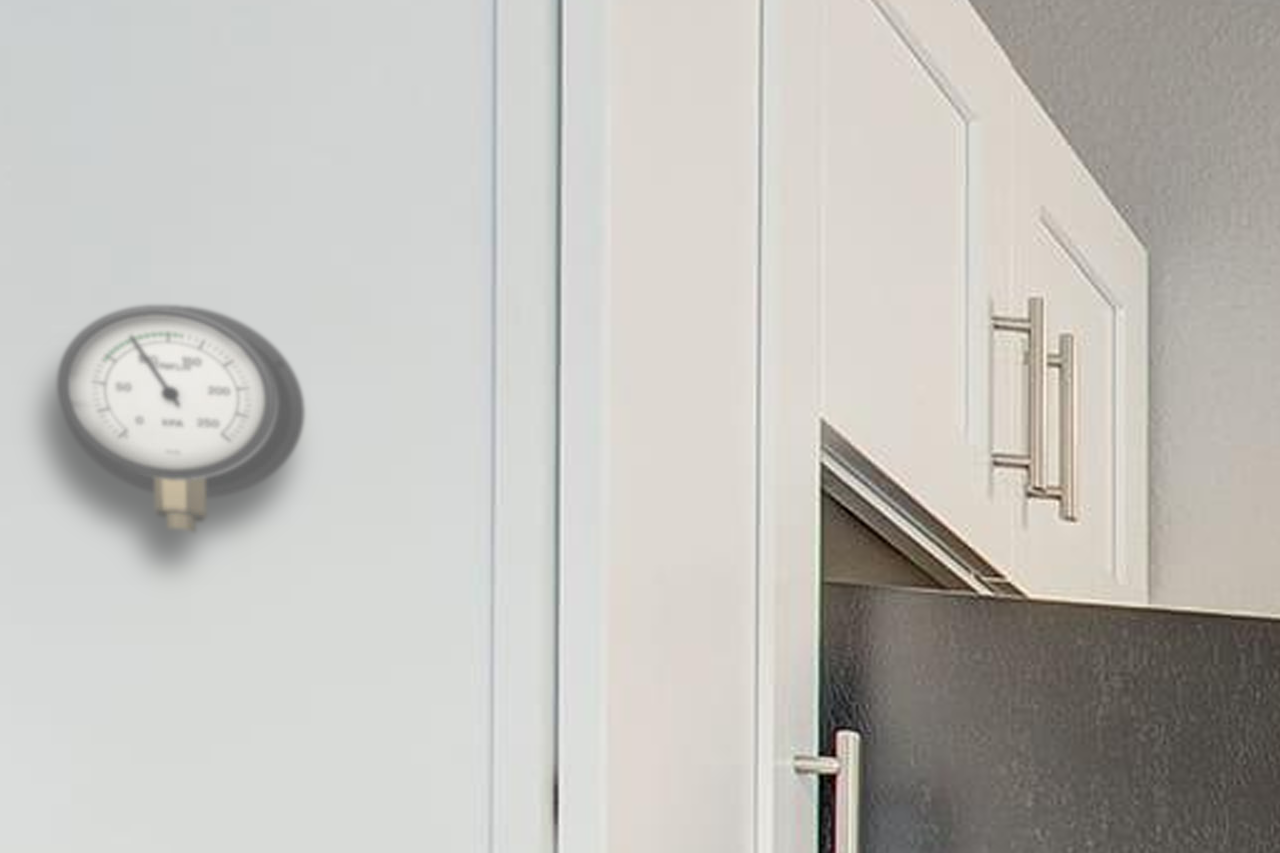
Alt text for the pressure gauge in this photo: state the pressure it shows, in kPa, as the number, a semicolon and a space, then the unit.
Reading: 100; kPa
